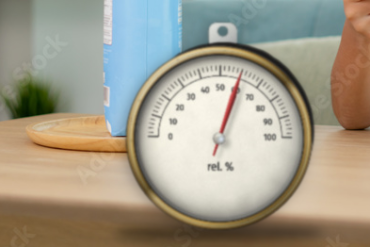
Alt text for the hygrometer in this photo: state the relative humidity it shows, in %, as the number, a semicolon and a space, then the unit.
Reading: 60; %
